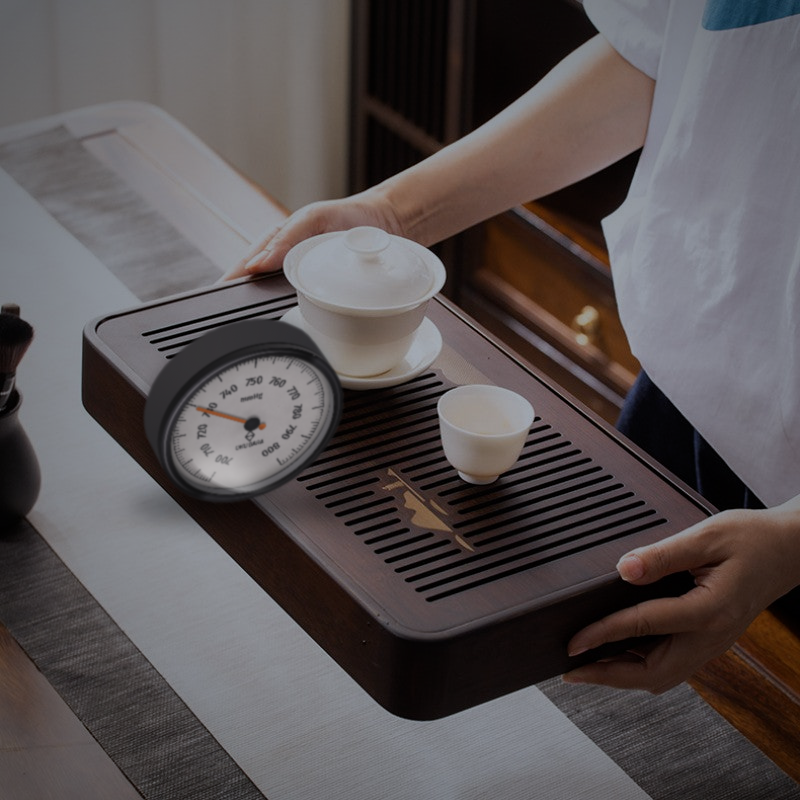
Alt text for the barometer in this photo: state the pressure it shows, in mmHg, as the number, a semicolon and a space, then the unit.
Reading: 730; mmHg
